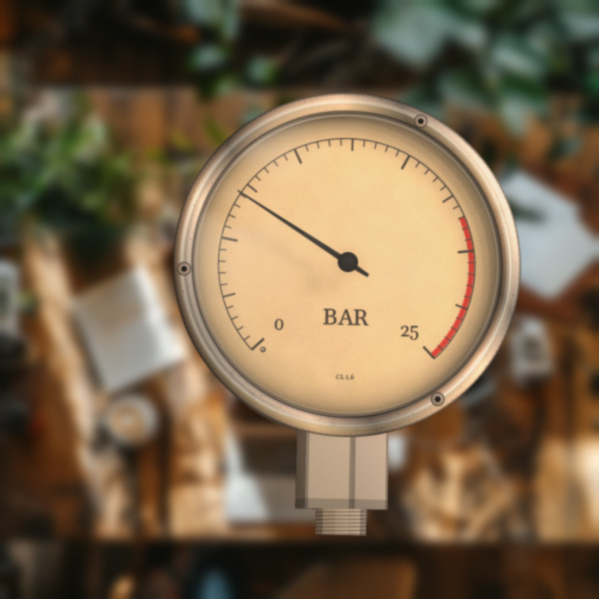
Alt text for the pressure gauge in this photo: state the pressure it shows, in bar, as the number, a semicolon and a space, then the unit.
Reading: 7; bar
